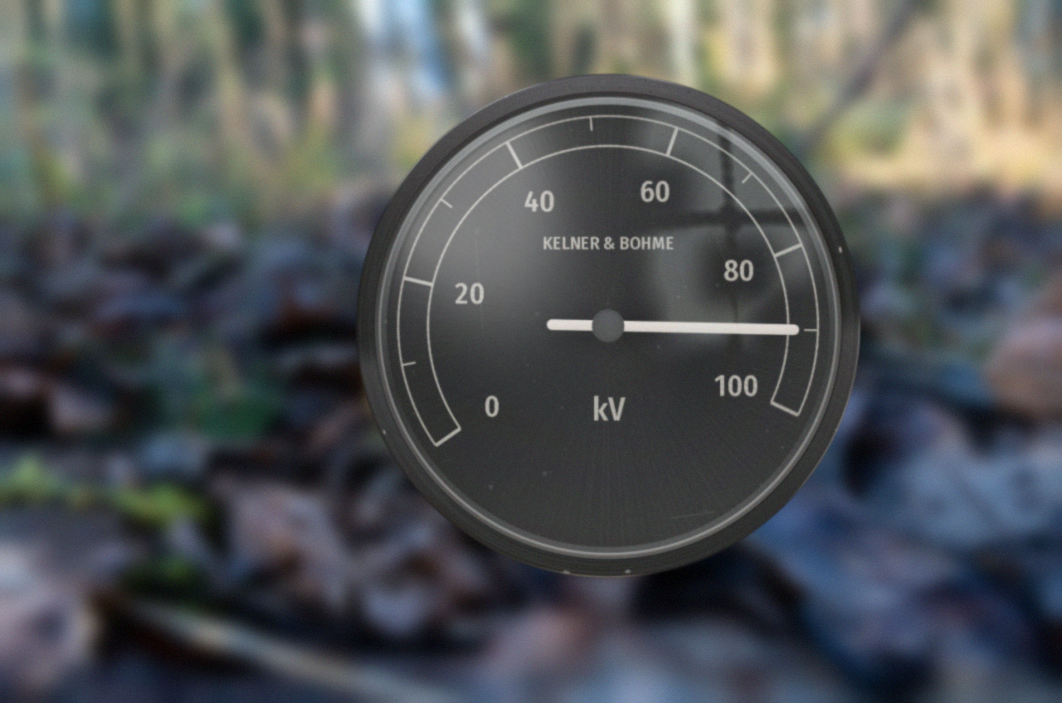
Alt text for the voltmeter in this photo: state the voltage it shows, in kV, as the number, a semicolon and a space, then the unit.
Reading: 90; kV
